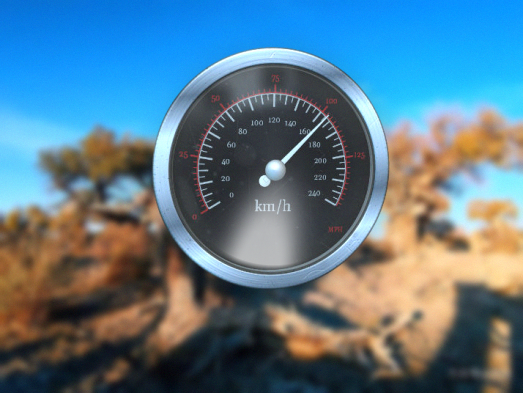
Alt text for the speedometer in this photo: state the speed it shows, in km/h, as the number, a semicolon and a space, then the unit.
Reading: 165; km/h
